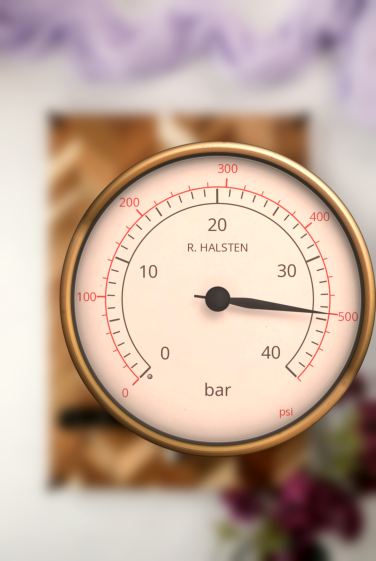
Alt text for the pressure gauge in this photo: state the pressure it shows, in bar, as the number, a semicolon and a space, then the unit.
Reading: 34.5; bar
